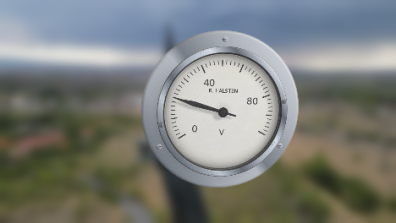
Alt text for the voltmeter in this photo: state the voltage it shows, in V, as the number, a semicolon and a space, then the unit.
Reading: 20; V
